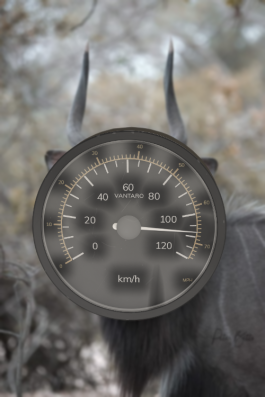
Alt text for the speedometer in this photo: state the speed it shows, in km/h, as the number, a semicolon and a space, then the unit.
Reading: 107.5; km/h
